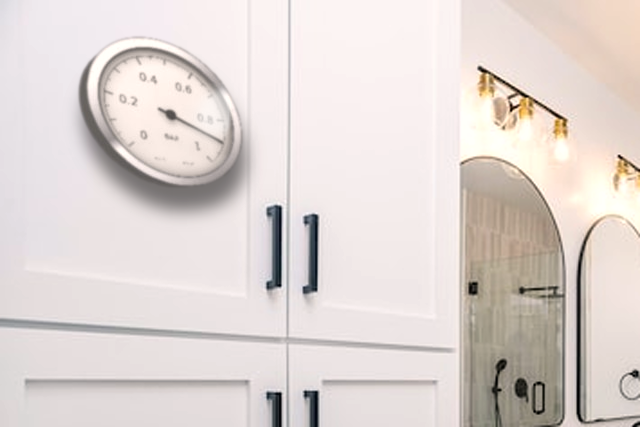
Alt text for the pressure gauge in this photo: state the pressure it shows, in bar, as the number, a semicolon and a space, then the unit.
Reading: 0.9; bar
